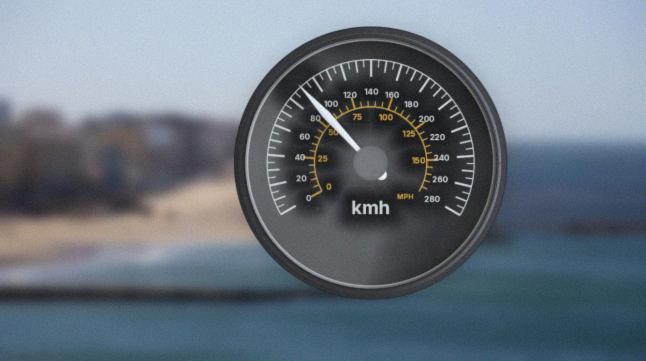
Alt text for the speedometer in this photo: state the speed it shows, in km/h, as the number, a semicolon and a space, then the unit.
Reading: 90; km/h
